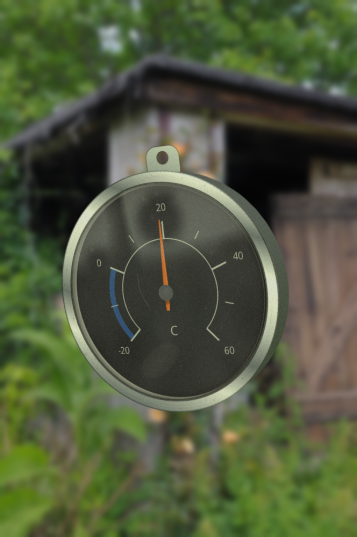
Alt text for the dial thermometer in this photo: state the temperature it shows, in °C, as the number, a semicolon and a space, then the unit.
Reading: 20; °C
